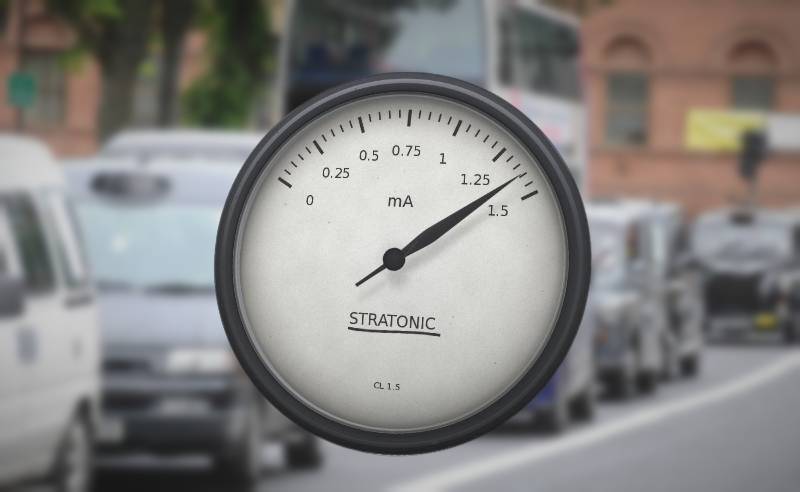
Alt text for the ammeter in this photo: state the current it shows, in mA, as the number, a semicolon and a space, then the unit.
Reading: 1.4; mA
